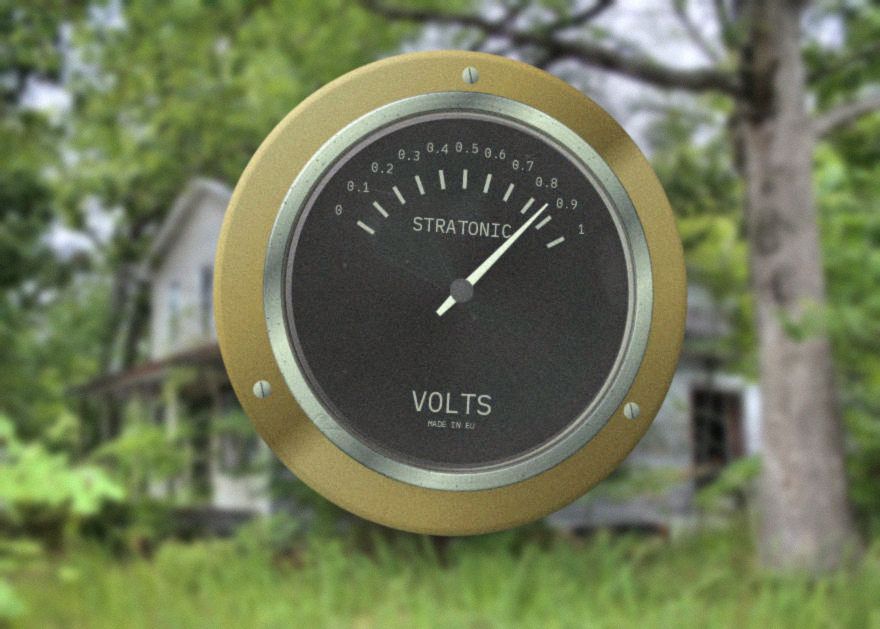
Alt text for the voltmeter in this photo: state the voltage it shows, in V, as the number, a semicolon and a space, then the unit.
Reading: 0.85; V
